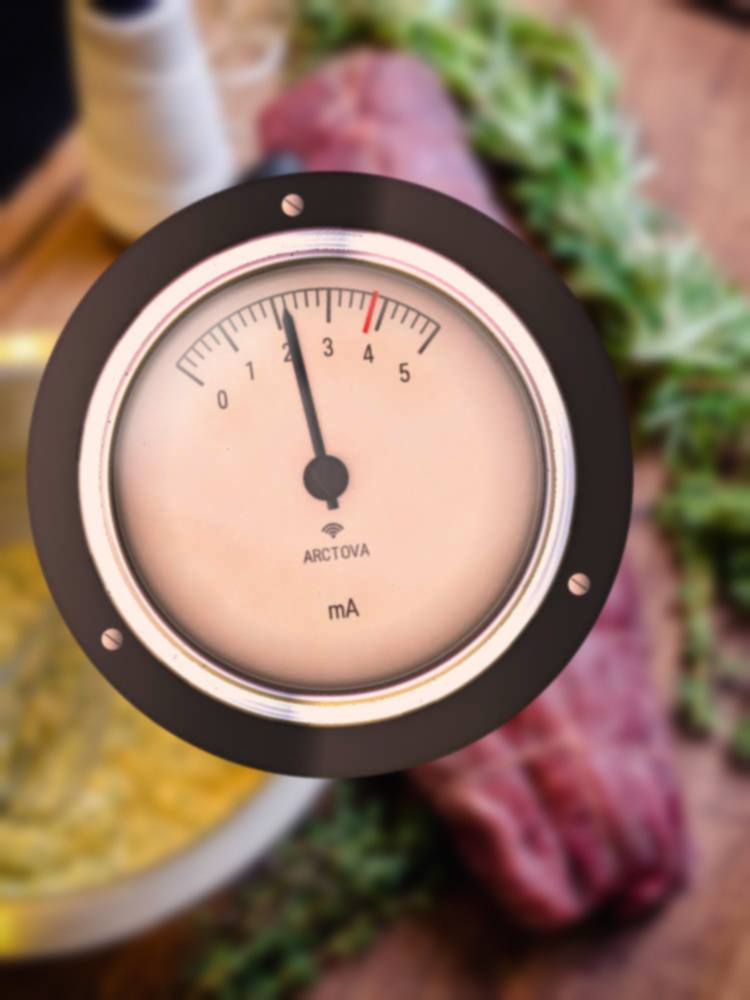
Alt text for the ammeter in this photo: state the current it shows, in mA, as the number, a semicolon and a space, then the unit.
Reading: 2.2; mA
